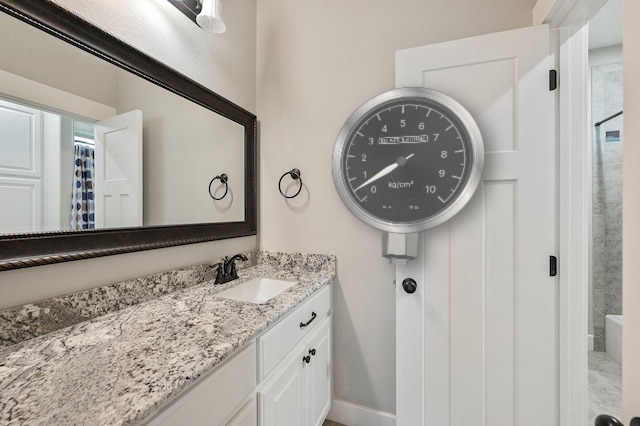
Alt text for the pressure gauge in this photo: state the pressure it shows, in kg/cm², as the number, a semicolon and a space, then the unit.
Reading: 0.5; kg/cm²
